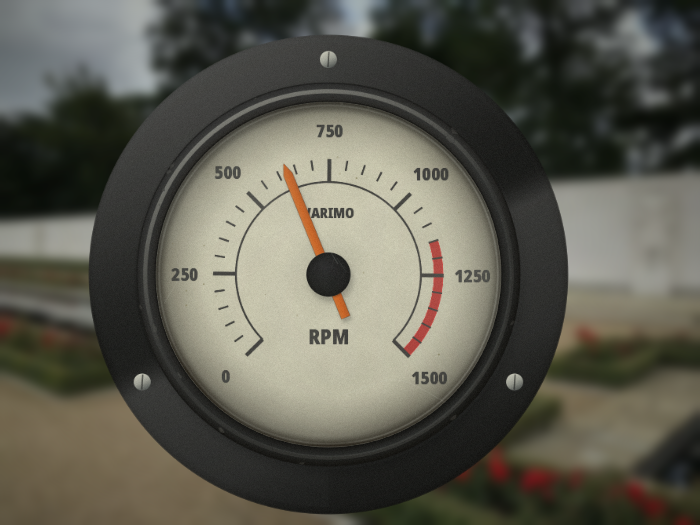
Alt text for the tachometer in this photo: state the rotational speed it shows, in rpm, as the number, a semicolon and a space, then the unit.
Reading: 625; rpm
